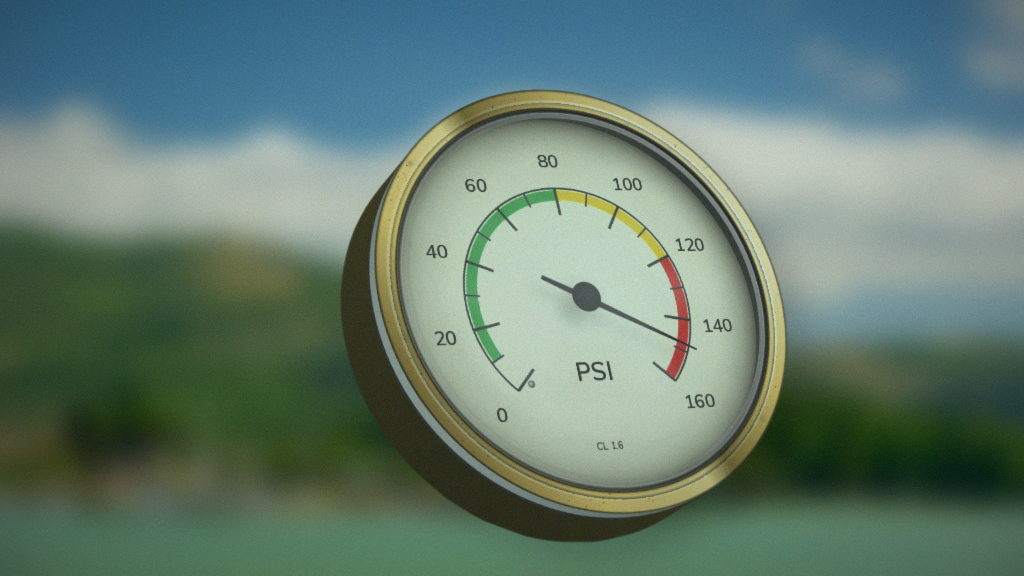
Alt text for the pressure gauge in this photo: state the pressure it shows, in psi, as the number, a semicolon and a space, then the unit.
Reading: 150; psi
